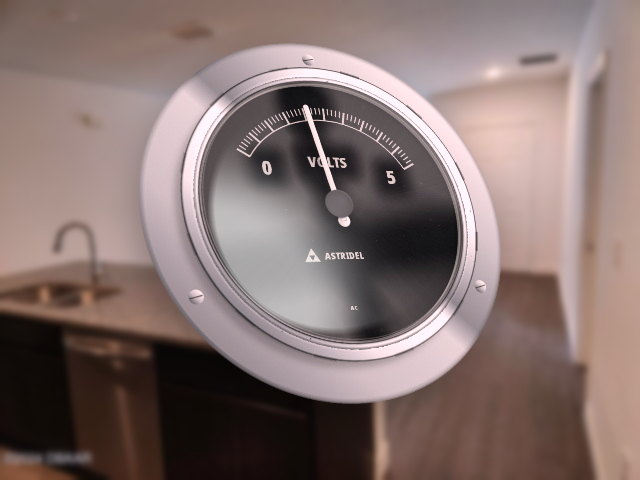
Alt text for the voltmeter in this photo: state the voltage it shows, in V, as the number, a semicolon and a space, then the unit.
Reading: 2; V
